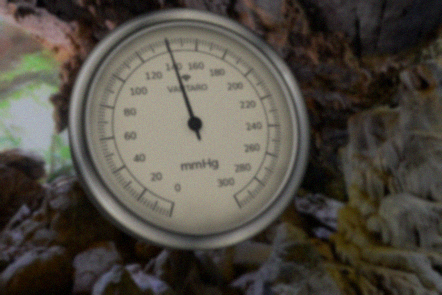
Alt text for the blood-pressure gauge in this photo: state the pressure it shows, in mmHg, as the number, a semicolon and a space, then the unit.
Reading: 140; mmHg
